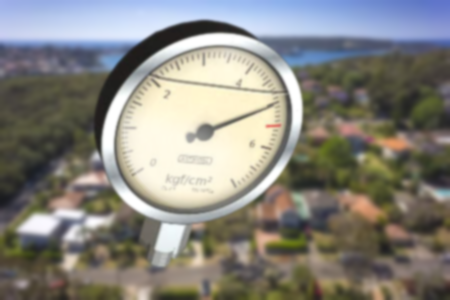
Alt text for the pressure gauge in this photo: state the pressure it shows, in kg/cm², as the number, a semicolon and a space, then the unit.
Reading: 5; kg/cm²
